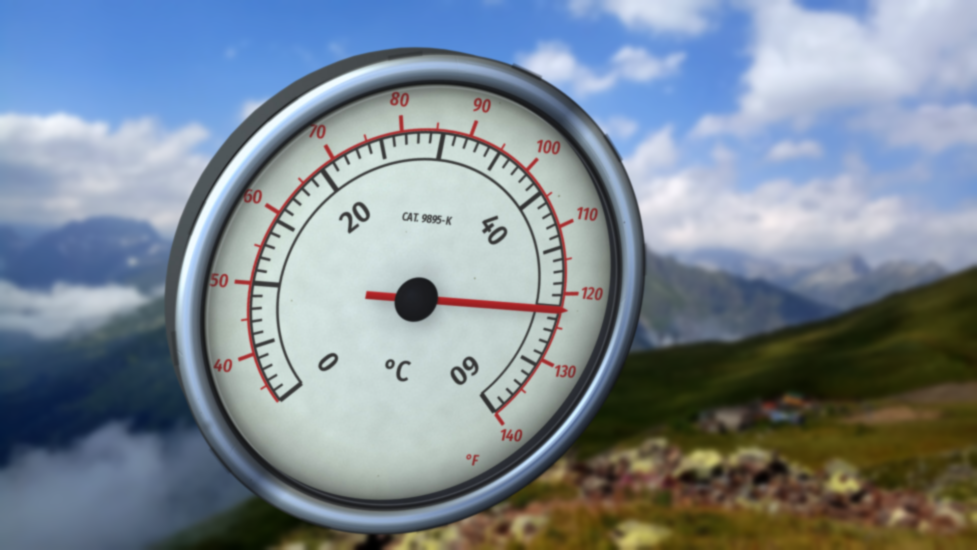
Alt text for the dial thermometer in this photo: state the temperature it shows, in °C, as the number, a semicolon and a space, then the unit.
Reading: 50; °C
